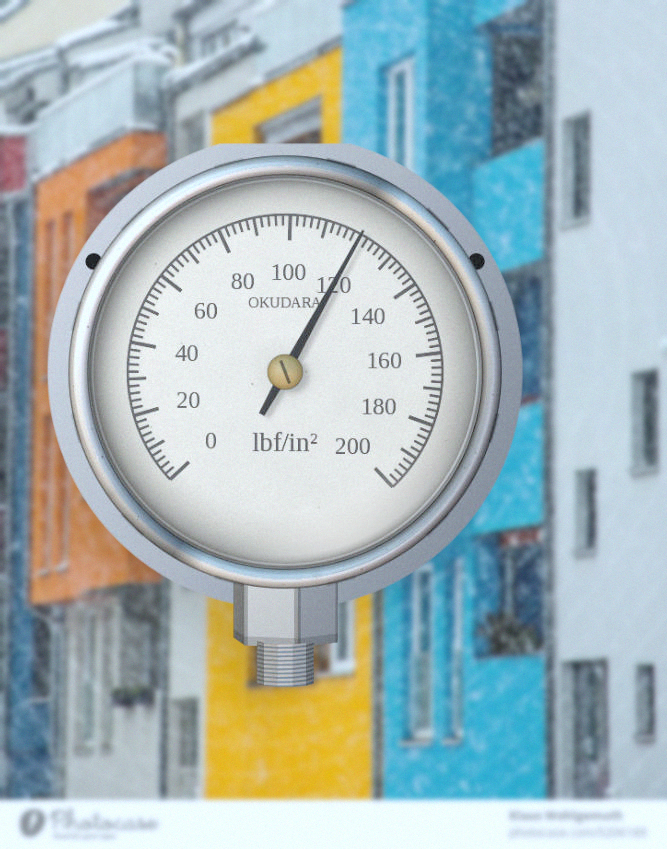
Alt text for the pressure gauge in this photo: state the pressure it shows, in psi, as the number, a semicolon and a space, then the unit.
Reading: 120; psi
